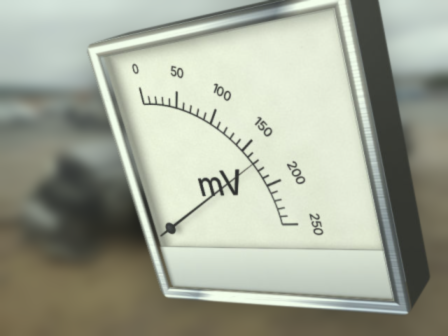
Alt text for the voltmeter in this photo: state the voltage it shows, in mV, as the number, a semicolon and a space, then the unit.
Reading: 170; mV
